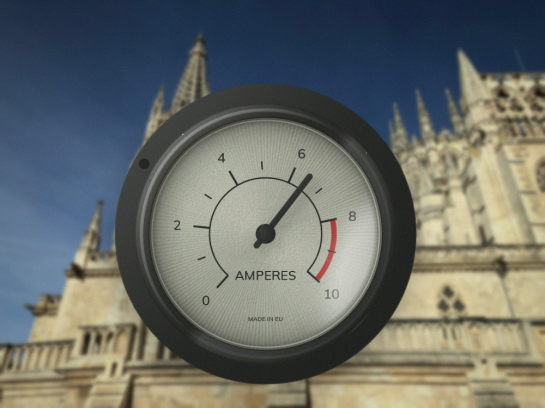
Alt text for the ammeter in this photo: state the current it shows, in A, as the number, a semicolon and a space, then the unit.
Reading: 6.5; A
